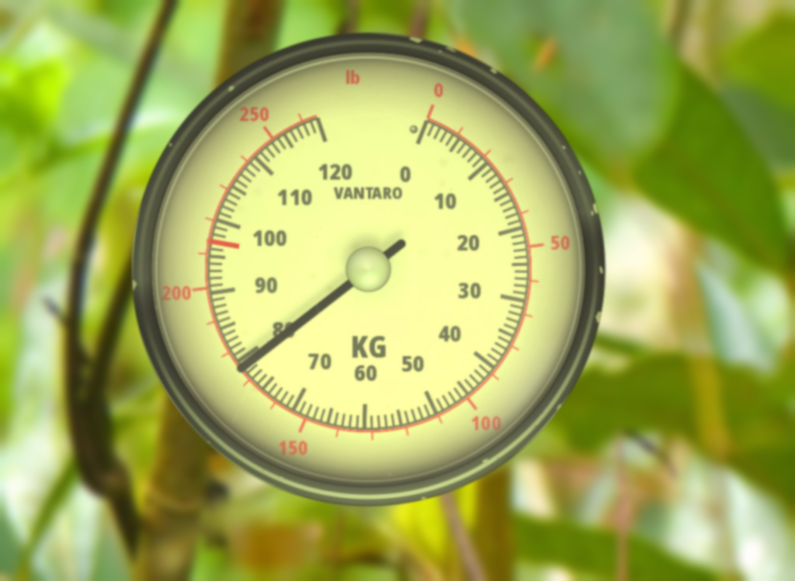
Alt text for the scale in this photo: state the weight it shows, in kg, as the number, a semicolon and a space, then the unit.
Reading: 79; kg
